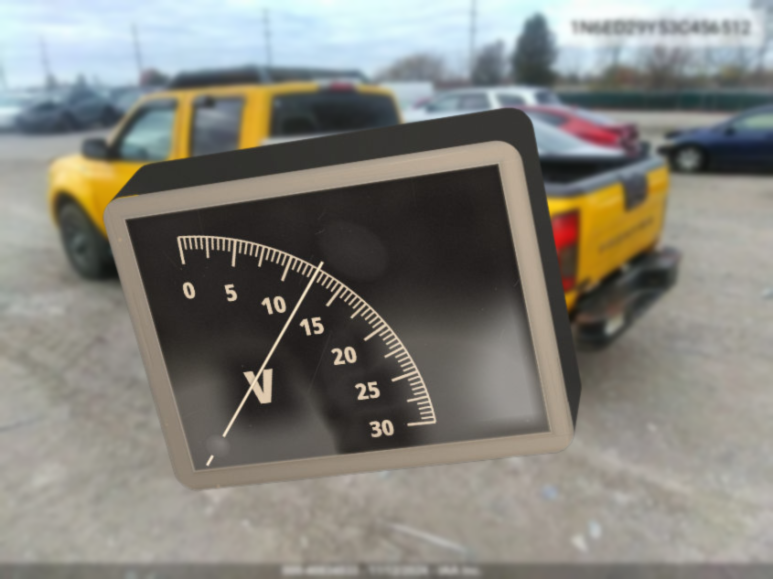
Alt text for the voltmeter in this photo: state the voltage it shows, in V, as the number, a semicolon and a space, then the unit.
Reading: 12.5; V
